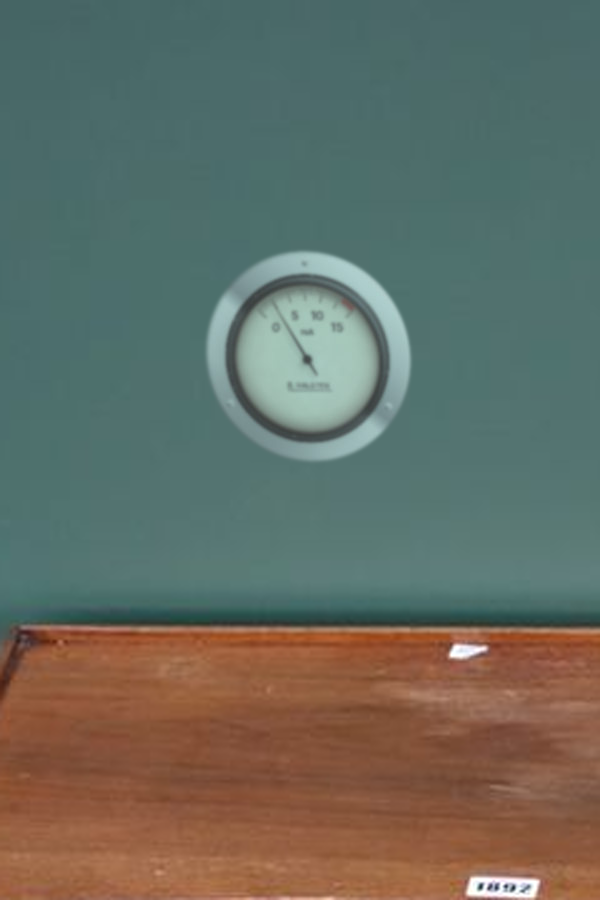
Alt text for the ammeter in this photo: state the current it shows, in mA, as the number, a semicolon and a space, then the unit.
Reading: 2.5; mA
